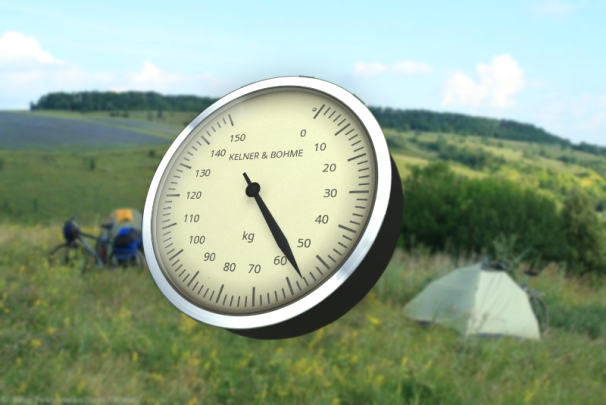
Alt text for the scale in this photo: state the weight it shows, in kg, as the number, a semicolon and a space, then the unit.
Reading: 56; kg
